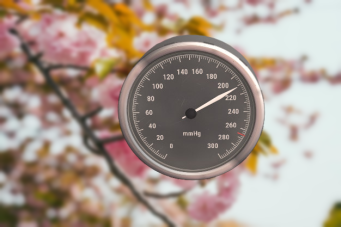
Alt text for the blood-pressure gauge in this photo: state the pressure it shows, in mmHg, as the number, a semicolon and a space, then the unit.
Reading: 210; mmHg
